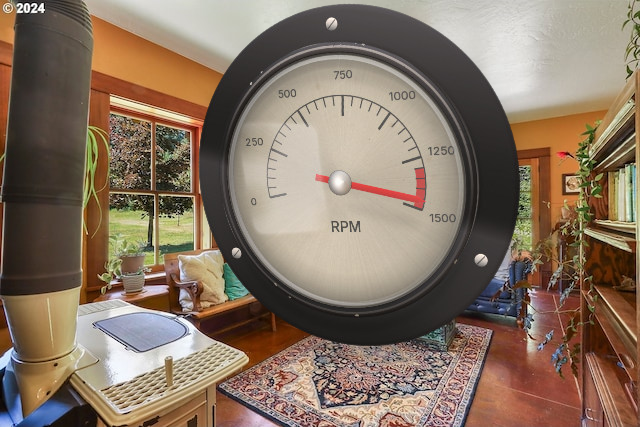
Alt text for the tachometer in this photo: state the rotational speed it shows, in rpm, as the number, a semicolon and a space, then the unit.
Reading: 1450; rpm
